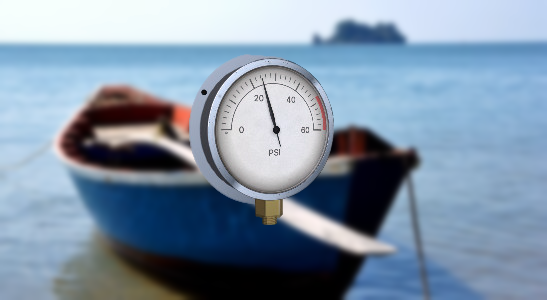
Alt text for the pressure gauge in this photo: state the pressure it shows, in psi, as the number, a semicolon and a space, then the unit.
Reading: 24; psi
